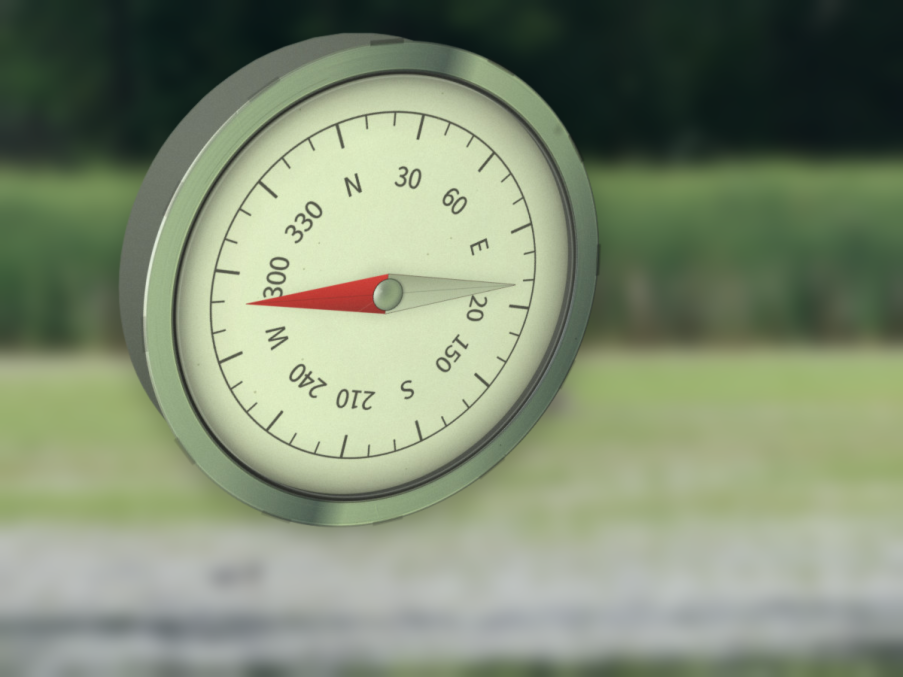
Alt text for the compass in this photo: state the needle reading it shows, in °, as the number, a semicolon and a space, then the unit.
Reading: 290; °
